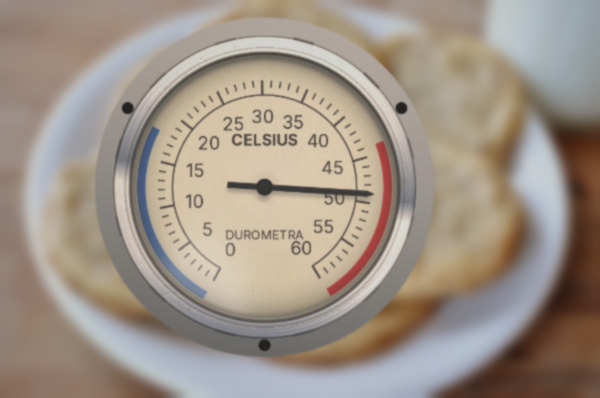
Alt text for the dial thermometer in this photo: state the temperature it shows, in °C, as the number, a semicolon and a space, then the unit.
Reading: 49; °C
